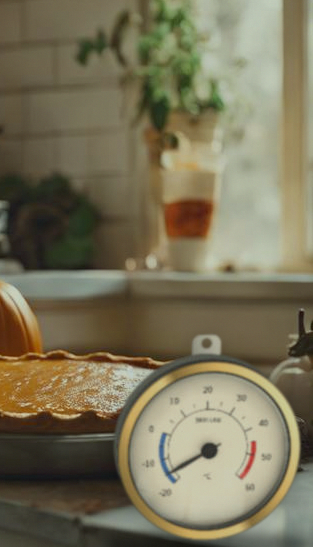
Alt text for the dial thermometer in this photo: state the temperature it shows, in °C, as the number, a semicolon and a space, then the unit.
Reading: -15; °C
